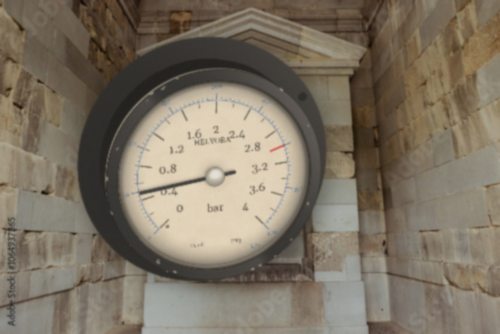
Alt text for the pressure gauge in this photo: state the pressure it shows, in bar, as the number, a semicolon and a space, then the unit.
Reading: 0.5; bar
